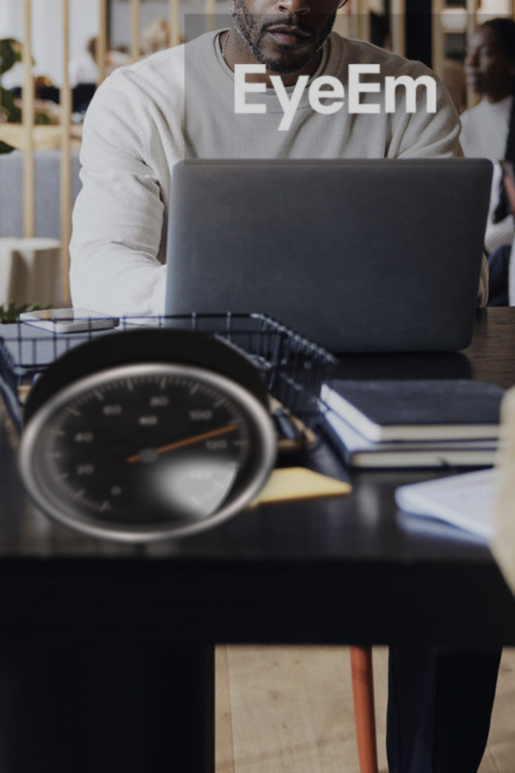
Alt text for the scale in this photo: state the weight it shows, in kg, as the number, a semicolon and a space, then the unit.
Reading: 110; kg
